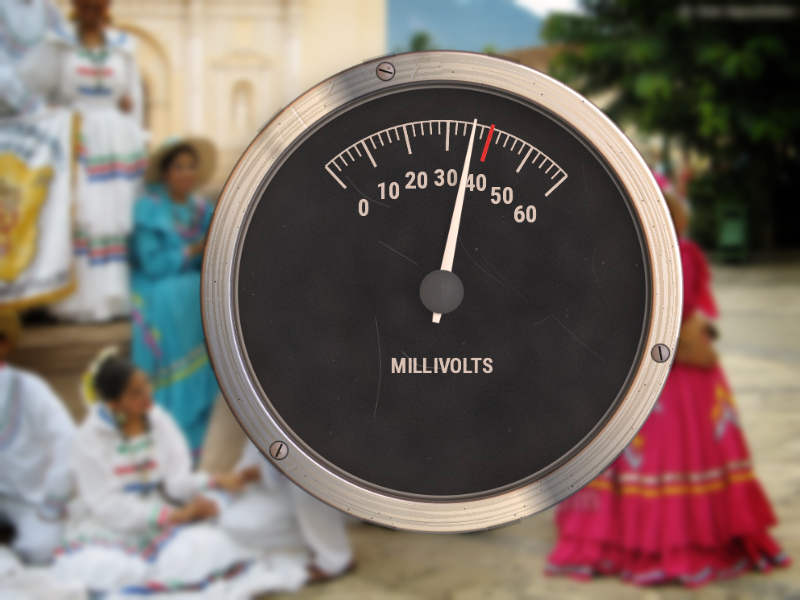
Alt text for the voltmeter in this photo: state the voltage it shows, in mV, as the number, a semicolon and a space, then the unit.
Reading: 36; mV
